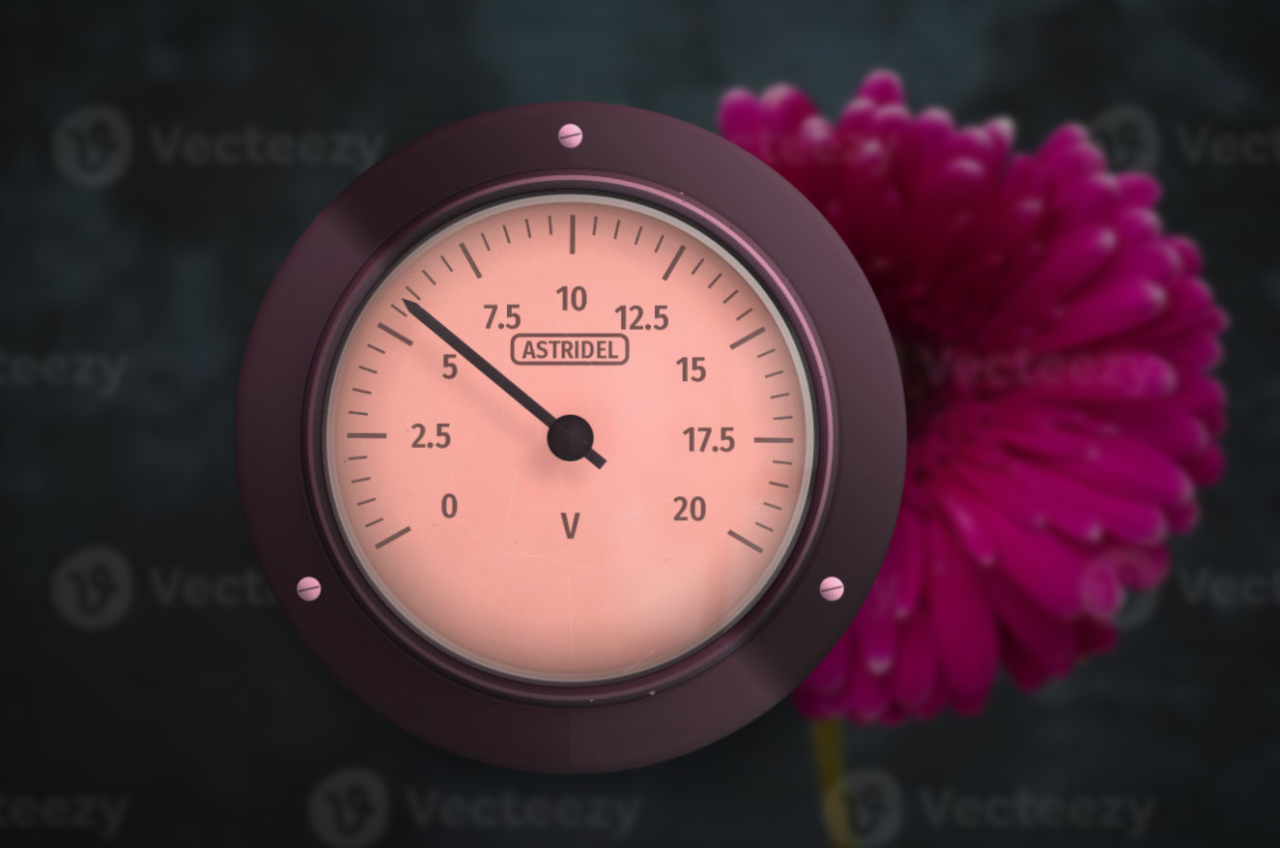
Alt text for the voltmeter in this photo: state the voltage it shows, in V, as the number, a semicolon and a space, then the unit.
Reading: 5.75; V
